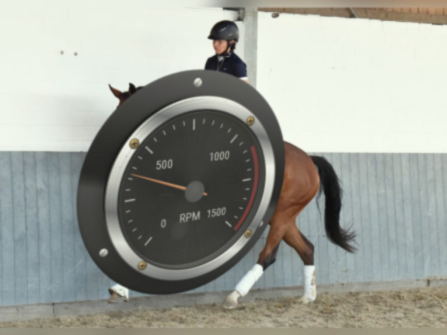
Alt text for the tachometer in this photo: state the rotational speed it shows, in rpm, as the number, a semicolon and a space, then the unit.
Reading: 375; rpm
